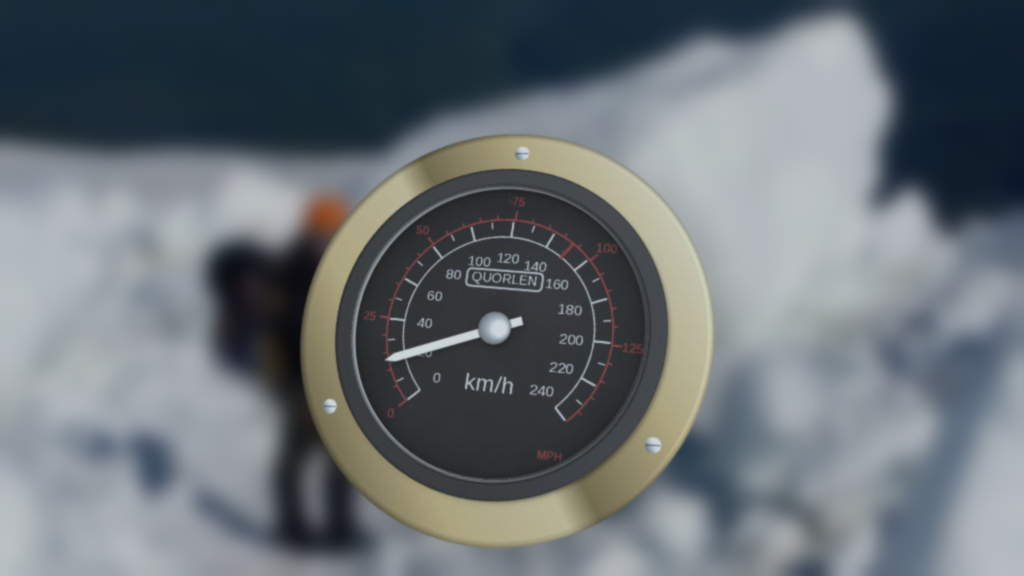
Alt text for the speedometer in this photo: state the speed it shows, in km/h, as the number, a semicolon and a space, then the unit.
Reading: 20; km/h
